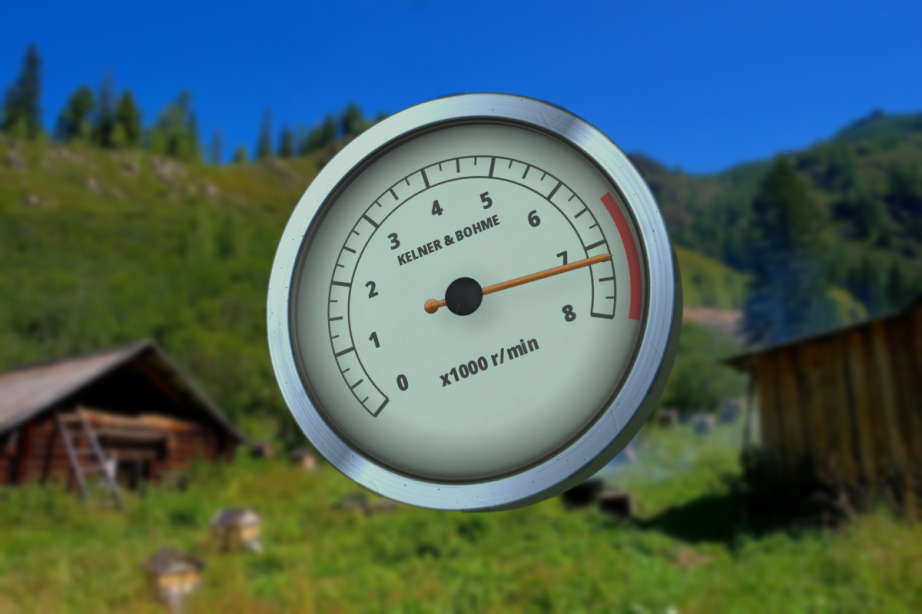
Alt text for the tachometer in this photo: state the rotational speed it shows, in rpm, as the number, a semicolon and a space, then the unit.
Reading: 7250; rpm
